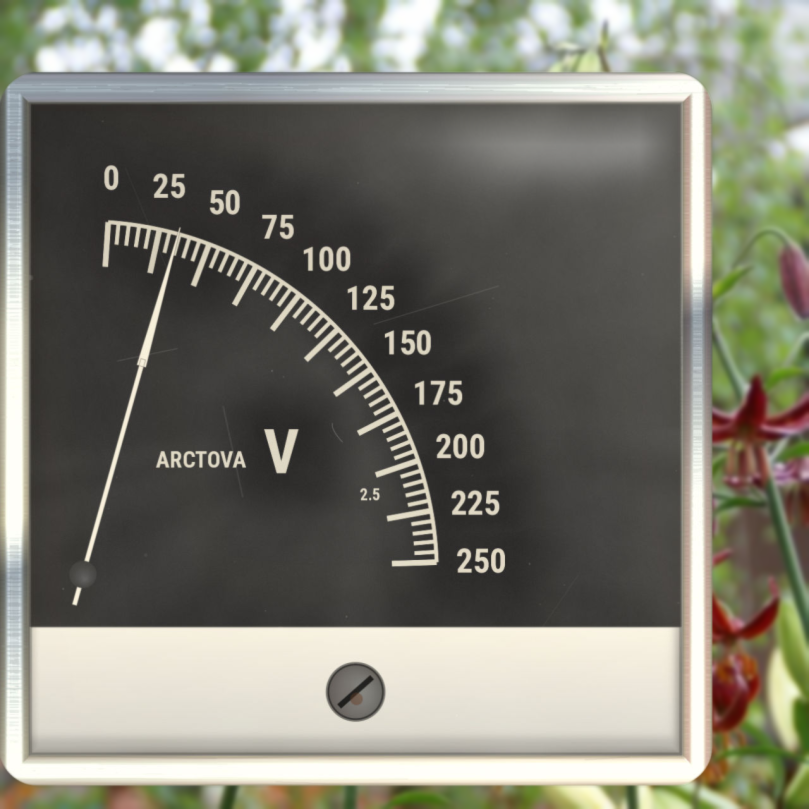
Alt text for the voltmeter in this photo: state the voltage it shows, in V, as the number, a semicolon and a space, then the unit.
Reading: 35; V
